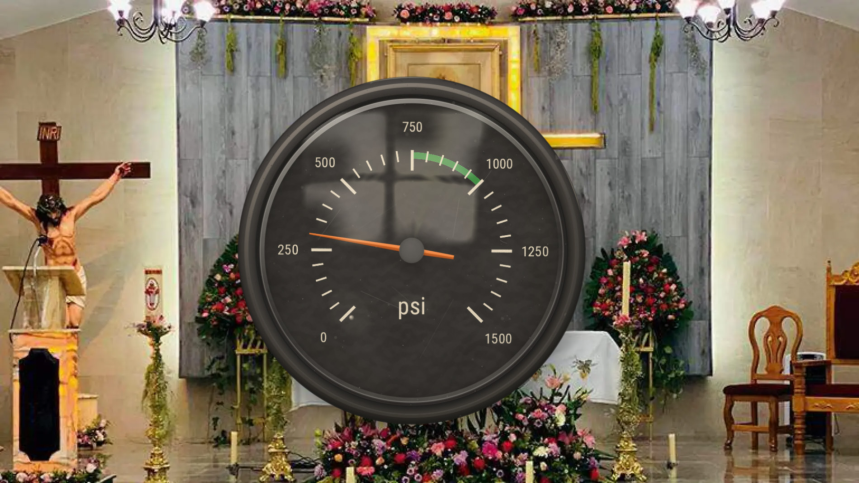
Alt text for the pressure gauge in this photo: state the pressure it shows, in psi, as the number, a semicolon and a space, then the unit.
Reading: 300; psi
